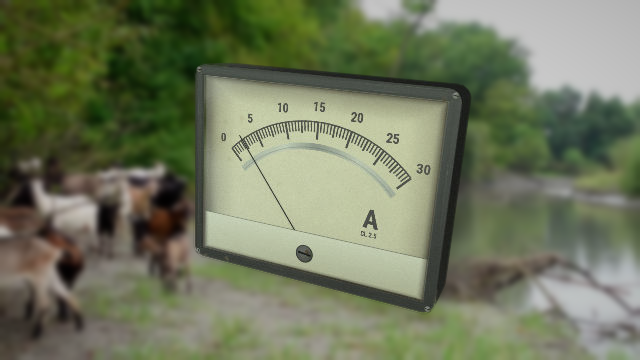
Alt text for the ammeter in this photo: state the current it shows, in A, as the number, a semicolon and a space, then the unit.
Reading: 2.5; A
